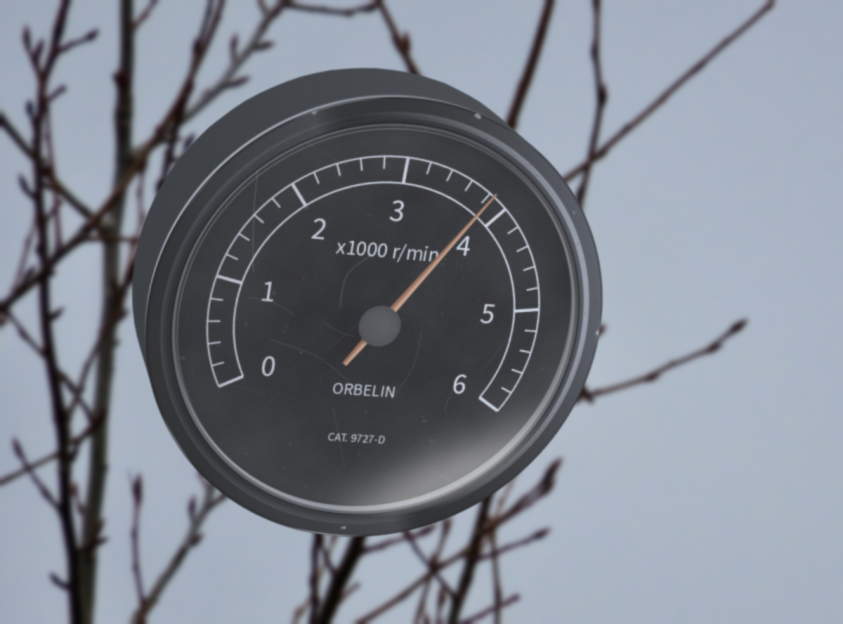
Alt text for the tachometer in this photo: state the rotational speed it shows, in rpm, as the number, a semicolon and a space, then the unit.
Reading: 3800; rpm
